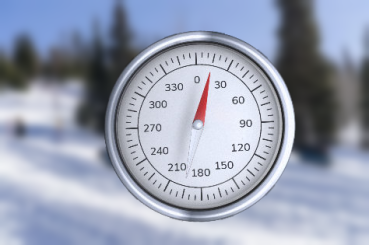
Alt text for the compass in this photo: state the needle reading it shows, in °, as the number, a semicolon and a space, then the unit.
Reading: 15; °
